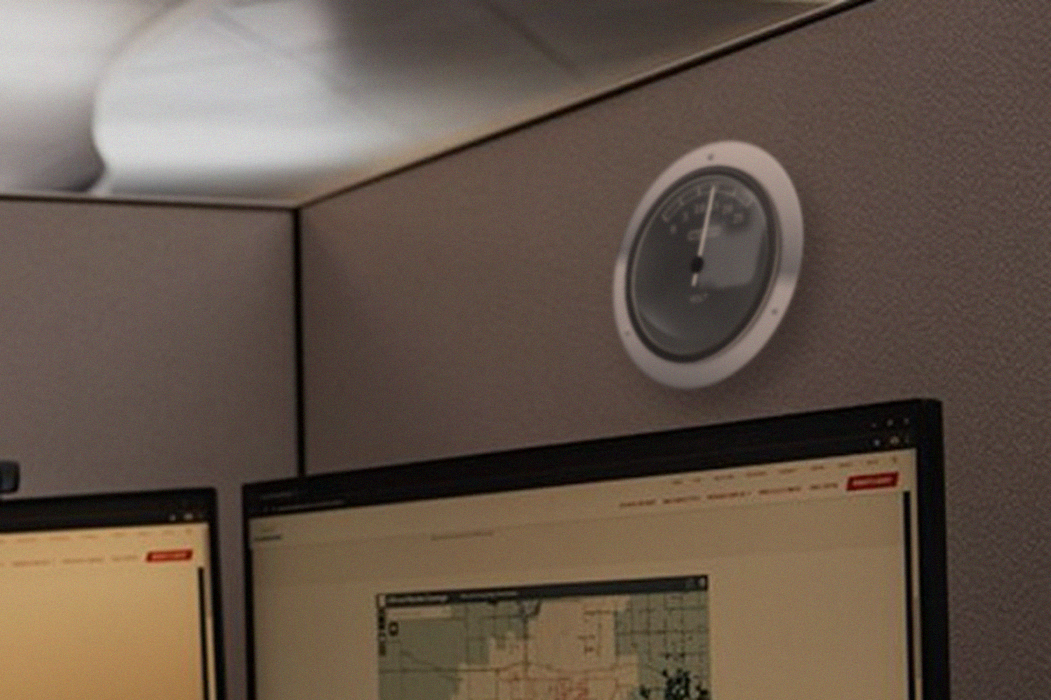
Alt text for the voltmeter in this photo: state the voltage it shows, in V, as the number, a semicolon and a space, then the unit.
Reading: 15; V
